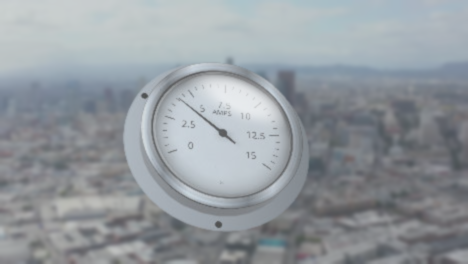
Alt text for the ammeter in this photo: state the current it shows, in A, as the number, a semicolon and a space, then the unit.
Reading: 4; A
